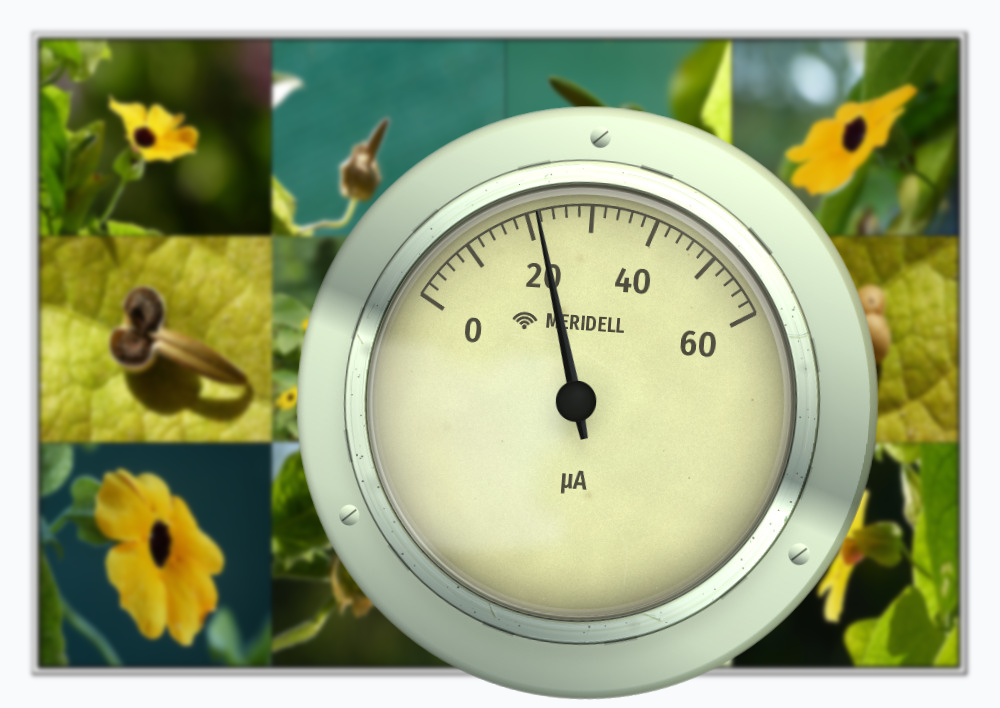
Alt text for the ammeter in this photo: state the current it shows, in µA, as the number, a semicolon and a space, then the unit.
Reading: 22; µA
